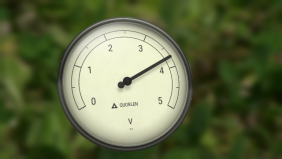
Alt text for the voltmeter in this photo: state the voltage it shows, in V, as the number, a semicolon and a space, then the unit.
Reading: 3.75; V
